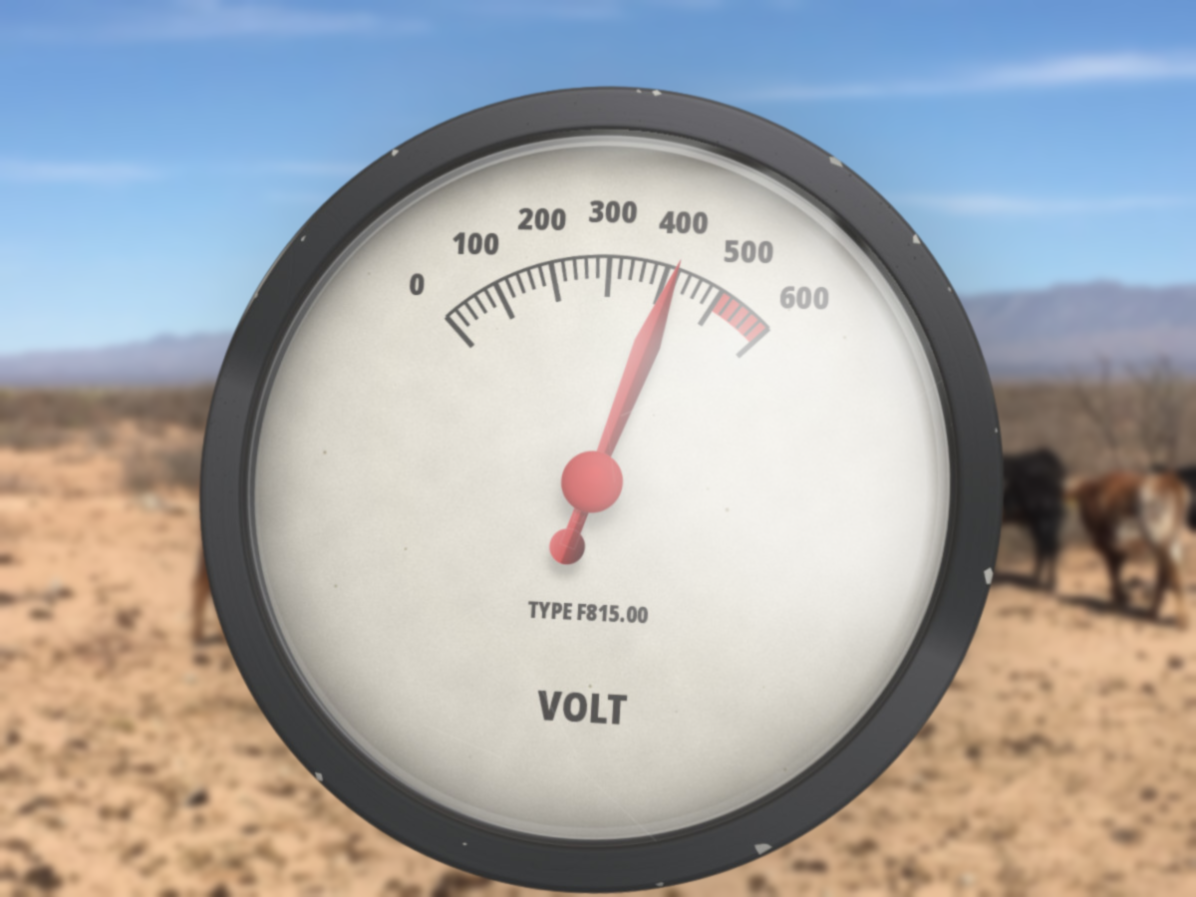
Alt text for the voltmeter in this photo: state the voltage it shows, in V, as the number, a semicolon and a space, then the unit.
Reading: 420; V
